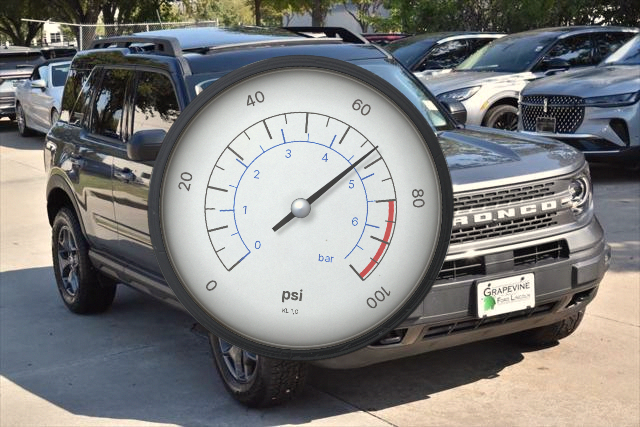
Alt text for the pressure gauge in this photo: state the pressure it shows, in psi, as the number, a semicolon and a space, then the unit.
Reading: 67.5; psi
